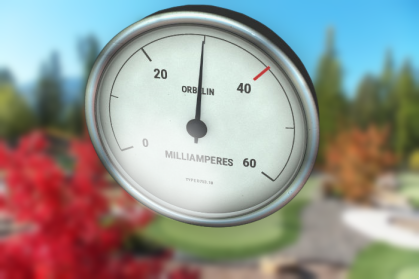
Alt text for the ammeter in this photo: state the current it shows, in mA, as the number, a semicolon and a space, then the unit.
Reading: 30; mA
